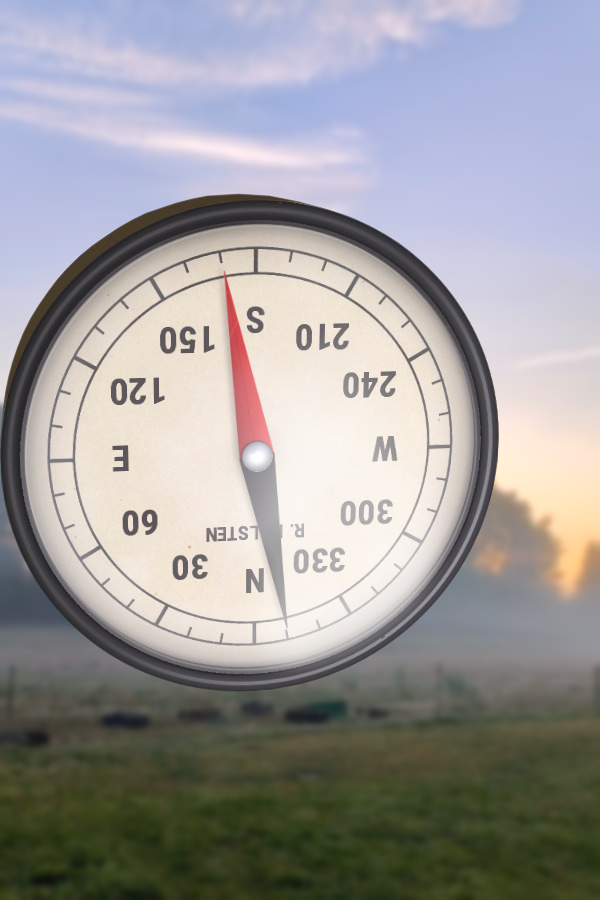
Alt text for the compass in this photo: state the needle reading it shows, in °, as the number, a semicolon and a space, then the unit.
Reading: 170; °
